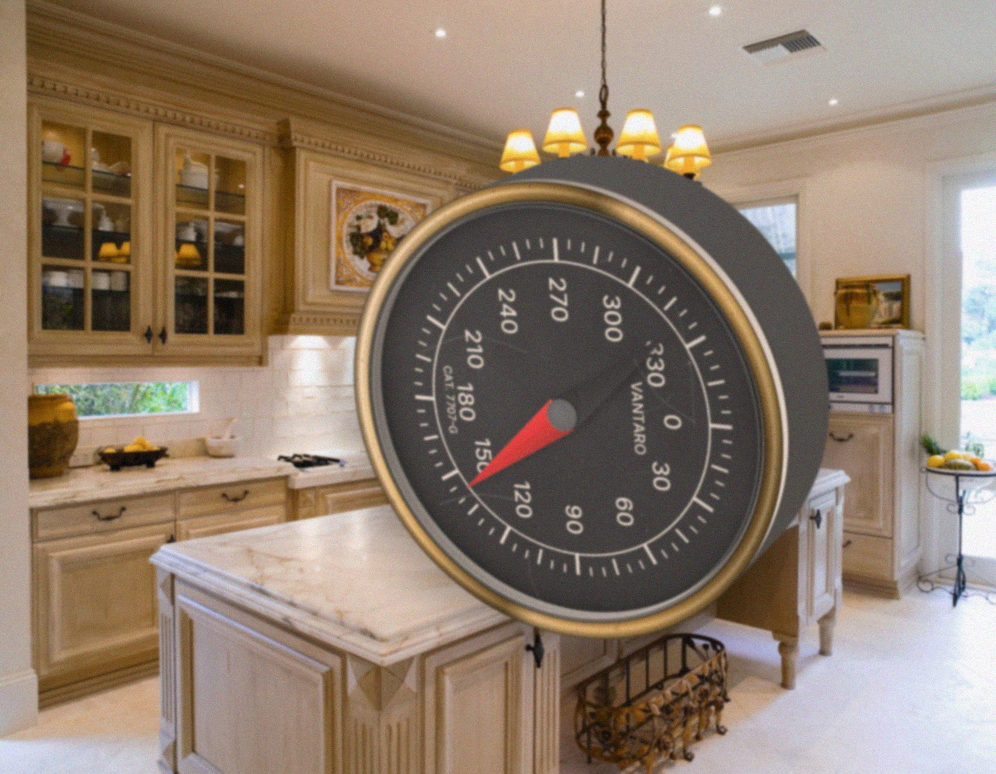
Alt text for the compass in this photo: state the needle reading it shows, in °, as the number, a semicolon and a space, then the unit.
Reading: 142.5; °
